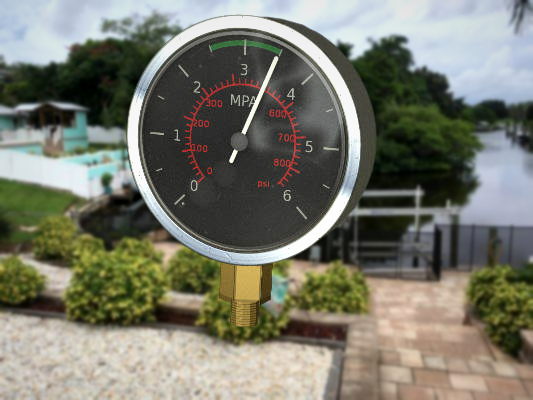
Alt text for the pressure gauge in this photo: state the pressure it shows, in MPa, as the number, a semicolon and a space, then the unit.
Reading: 3.5; MPa
